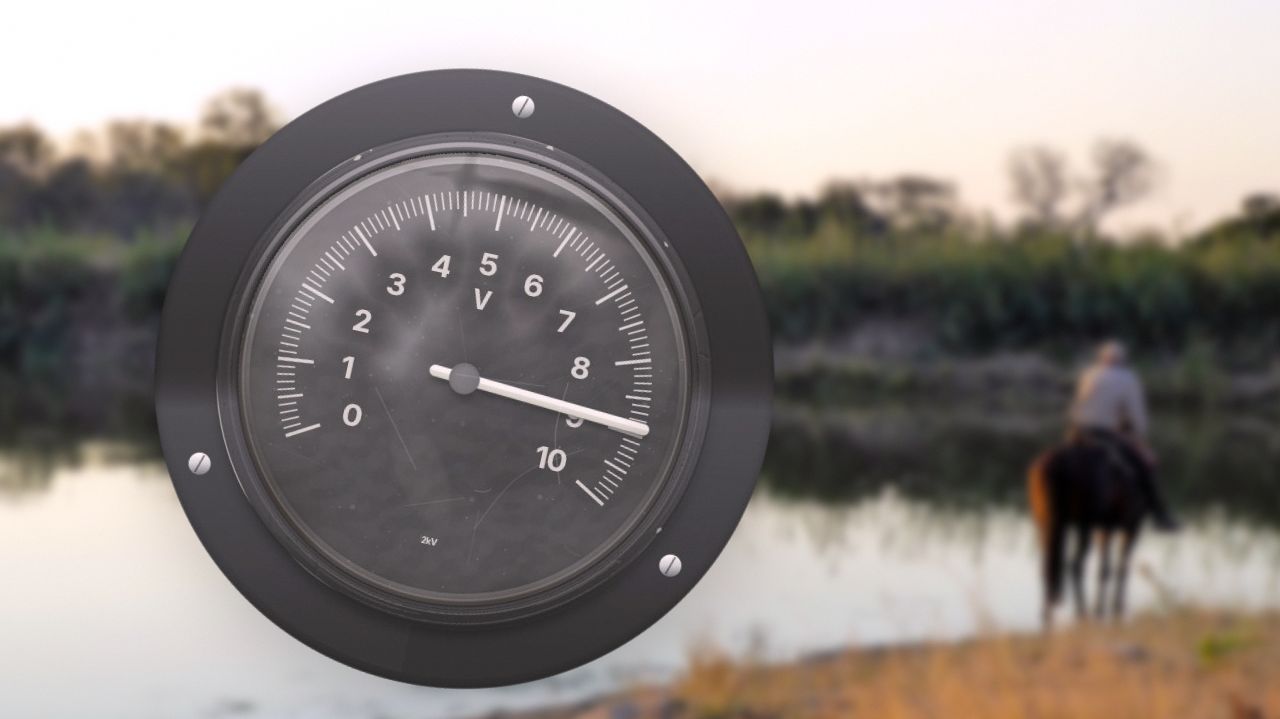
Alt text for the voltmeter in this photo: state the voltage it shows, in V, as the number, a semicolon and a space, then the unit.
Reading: 8.9; V
